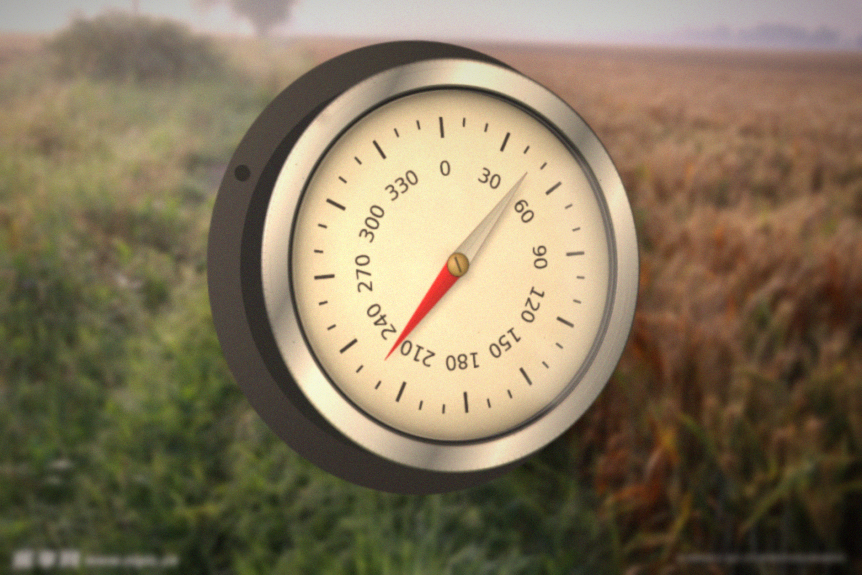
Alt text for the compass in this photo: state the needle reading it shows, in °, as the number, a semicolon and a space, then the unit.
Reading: 225; °
